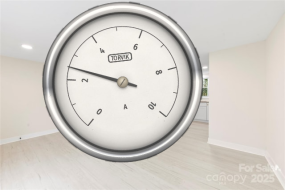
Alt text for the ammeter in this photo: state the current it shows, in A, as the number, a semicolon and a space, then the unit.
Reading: 2.5; A
